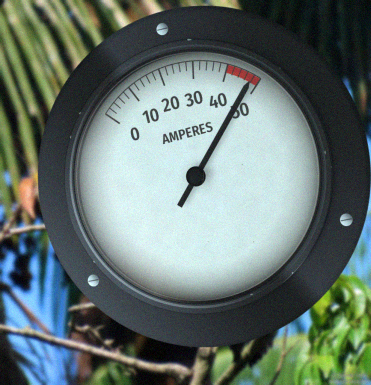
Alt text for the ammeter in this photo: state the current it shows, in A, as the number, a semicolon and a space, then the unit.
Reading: 48; A
